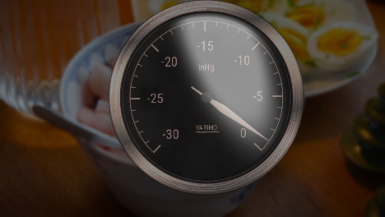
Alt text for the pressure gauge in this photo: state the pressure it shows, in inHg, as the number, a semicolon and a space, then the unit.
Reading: -1; inHg
